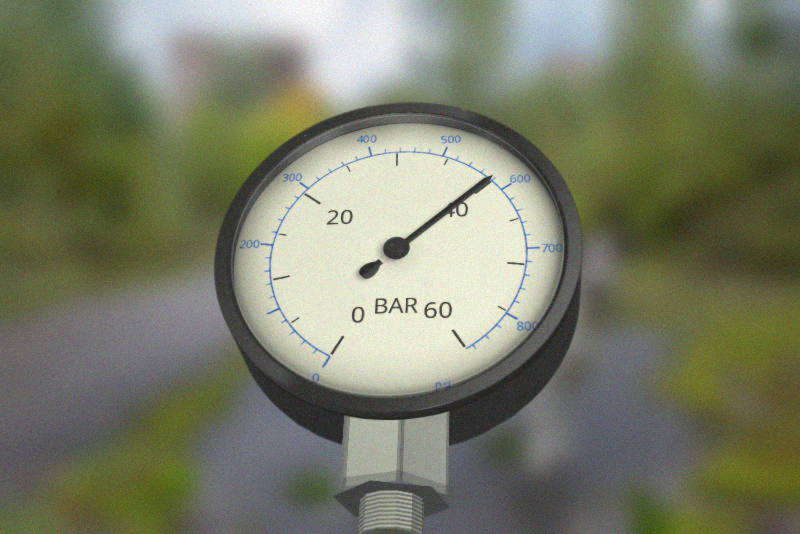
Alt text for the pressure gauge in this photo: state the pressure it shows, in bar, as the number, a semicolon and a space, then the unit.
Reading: 40; bar
